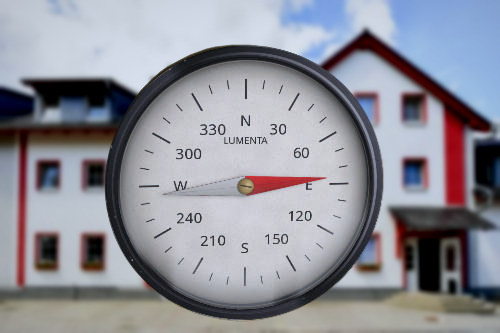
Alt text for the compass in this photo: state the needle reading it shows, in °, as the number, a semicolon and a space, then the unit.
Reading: 85; °
